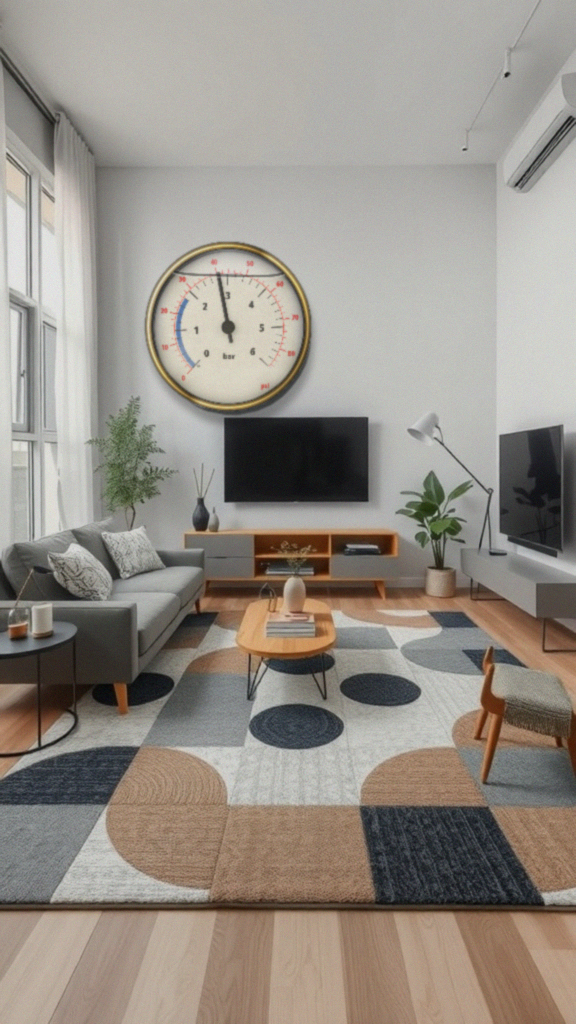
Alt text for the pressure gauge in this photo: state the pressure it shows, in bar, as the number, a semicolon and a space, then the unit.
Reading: 2.8; bar
